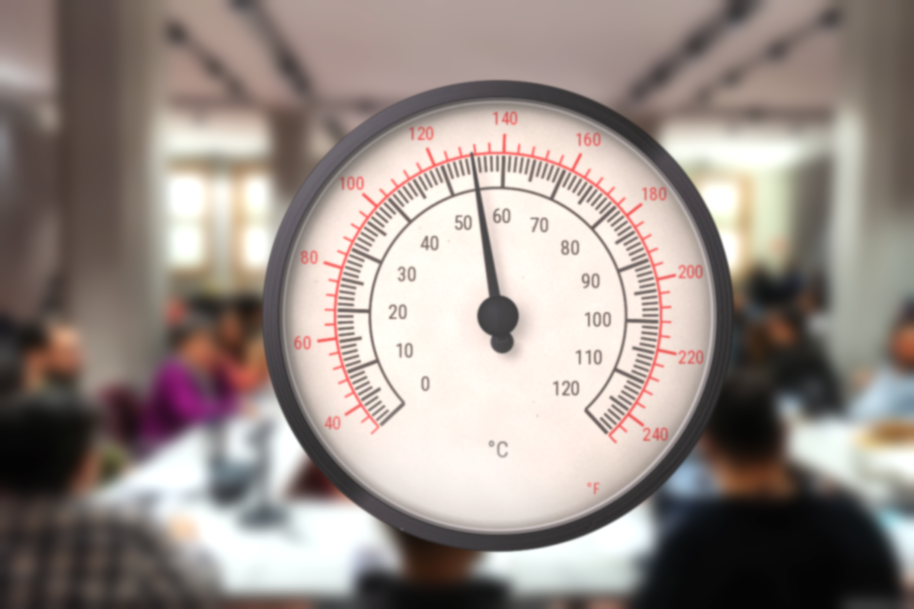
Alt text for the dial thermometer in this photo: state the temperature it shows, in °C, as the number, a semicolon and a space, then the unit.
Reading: 55; °C
